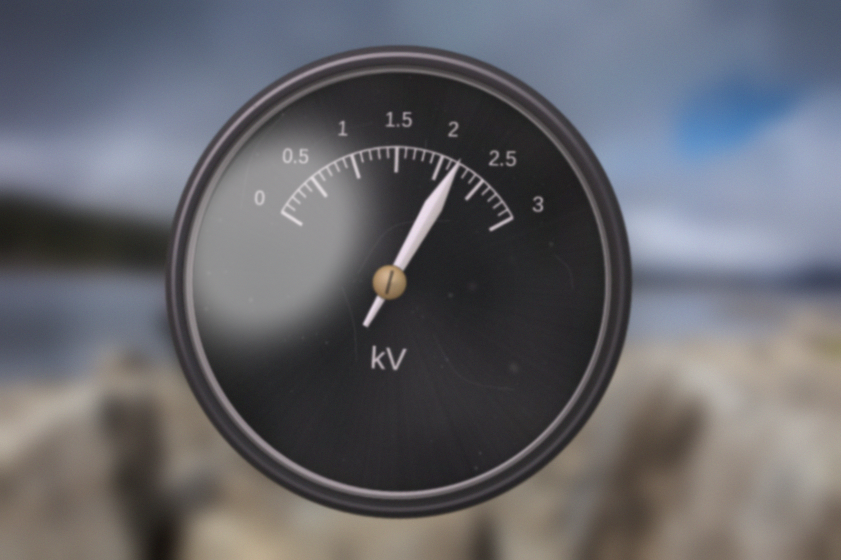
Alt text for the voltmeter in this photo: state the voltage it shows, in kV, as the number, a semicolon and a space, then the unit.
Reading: 2.2; kV
